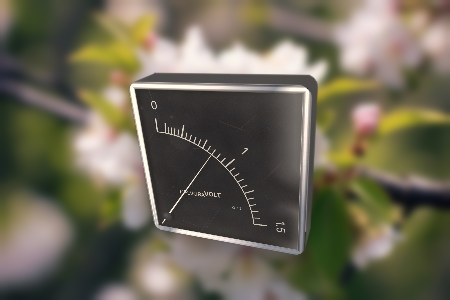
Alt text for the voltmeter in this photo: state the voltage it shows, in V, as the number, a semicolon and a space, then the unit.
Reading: 0.85; V
